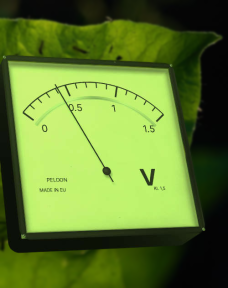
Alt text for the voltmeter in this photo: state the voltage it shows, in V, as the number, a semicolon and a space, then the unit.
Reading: 0.4; V
